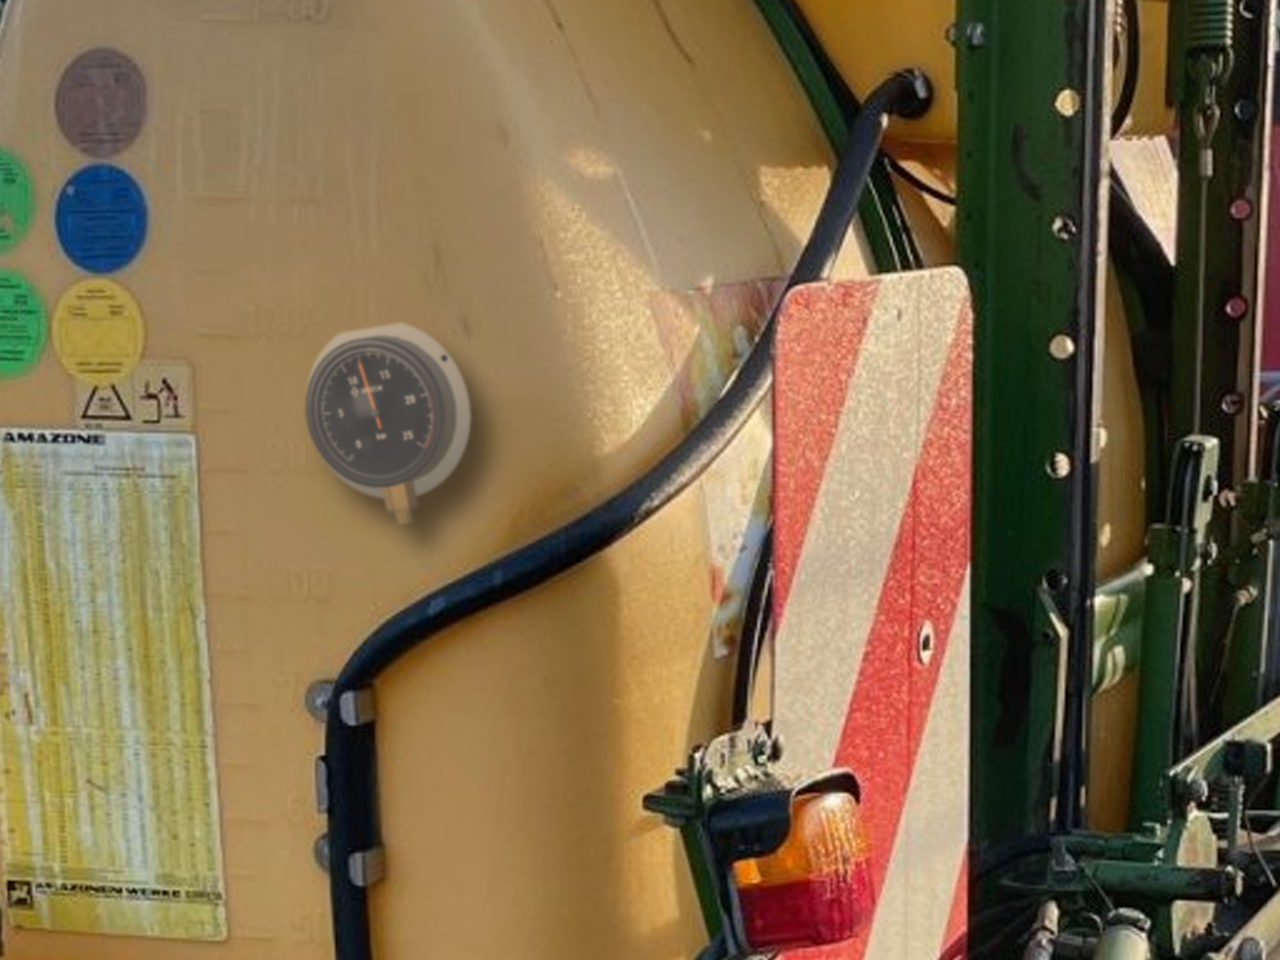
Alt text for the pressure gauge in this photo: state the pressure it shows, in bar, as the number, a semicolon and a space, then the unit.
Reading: 12; bar
